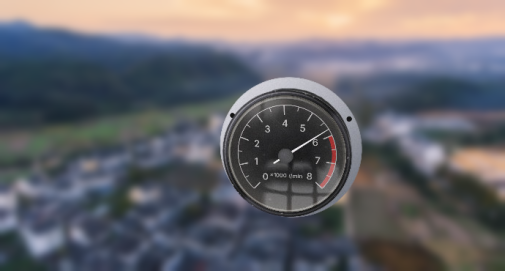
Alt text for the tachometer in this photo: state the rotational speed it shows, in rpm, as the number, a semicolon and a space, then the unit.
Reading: 5750; rpm
